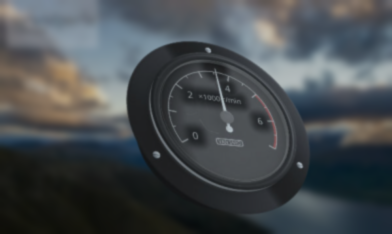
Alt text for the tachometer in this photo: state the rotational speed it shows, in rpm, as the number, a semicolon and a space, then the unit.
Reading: 3500; rpm
